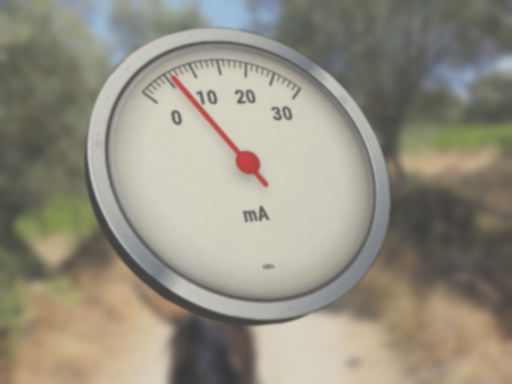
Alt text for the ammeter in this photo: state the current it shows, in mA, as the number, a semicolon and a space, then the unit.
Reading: 5; mA
